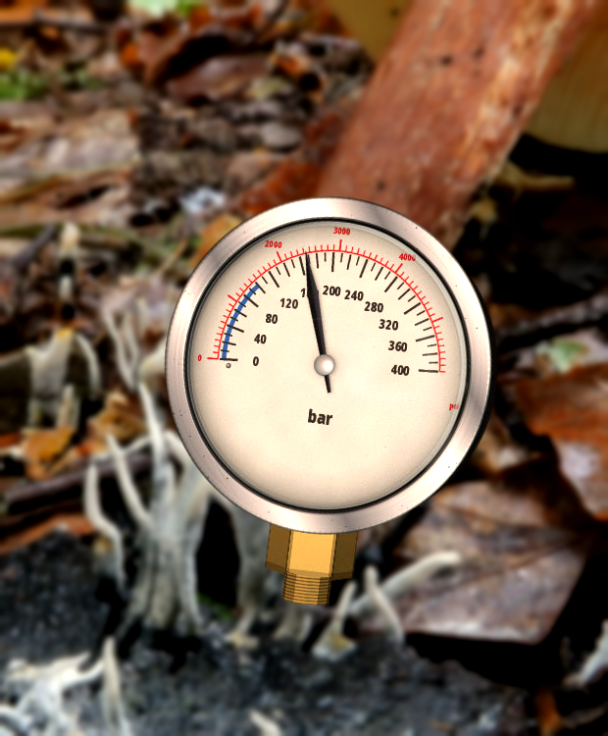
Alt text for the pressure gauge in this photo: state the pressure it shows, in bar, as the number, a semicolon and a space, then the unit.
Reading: 170; bar
